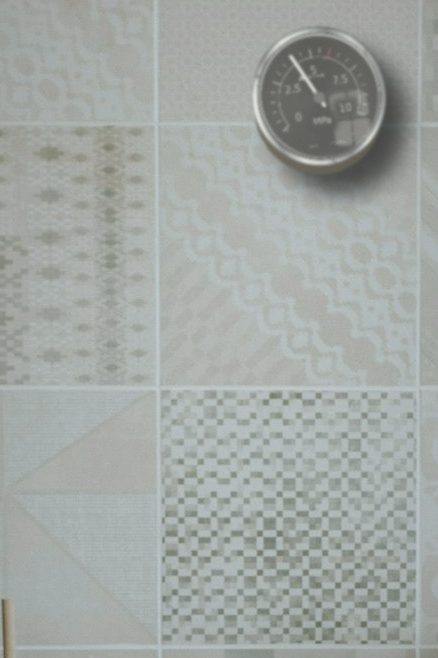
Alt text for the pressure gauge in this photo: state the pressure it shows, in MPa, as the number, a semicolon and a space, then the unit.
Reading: 4; MPa
